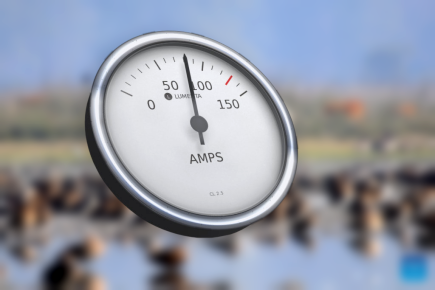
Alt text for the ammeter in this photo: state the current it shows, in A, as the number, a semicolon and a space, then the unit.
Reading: 80; A
